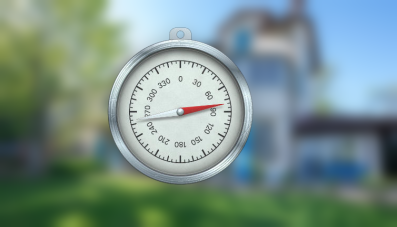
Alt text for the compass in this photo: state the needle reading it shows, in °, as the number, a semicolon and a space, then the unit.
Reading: 80; °
